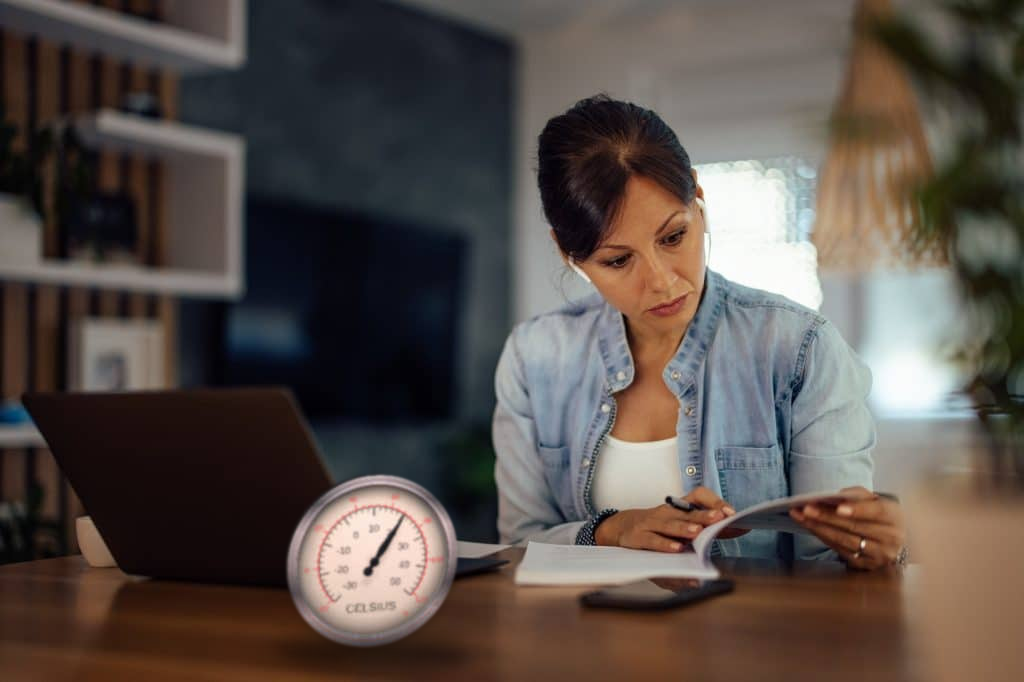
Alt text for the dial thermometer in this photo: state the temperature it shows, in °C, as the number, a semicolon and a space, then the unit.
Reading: 20; °C
